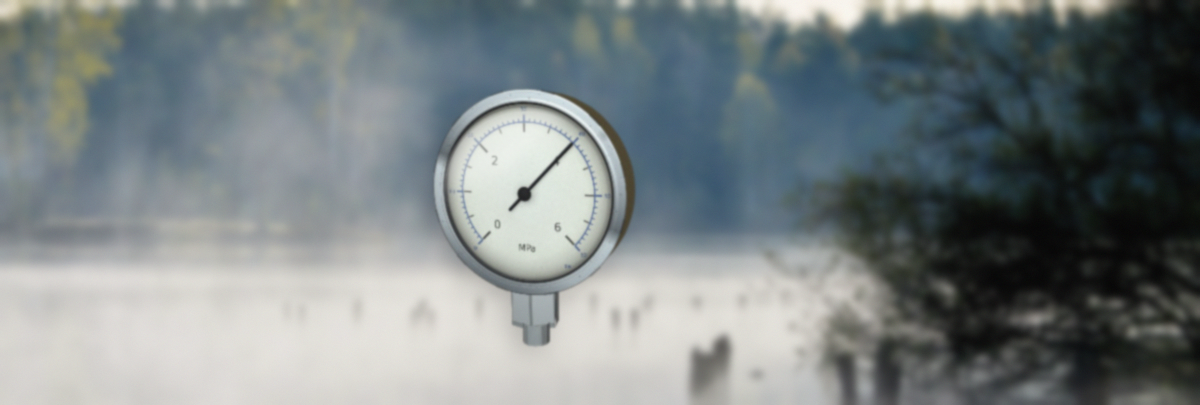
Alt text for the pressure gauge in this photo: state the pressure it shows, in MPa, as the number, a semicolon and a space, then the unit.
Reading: 4; MPa
